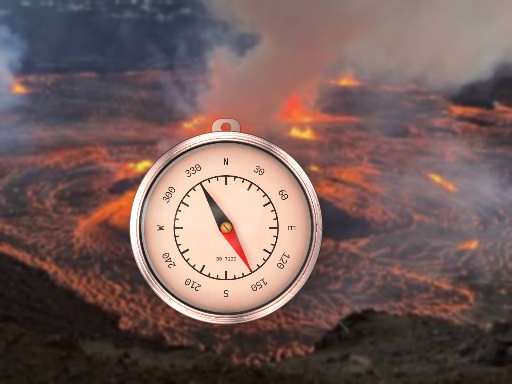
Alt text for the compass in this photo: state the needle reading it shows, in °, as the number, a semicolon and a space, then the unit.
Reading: 150; °
